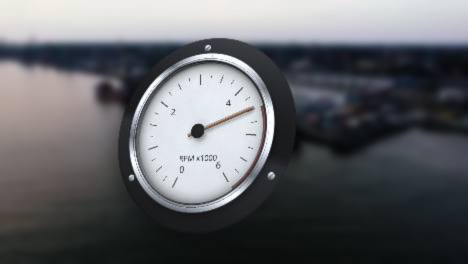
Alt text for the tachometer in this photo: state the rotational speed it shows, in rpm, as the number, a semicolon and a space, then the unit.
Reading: 4500; rpm
